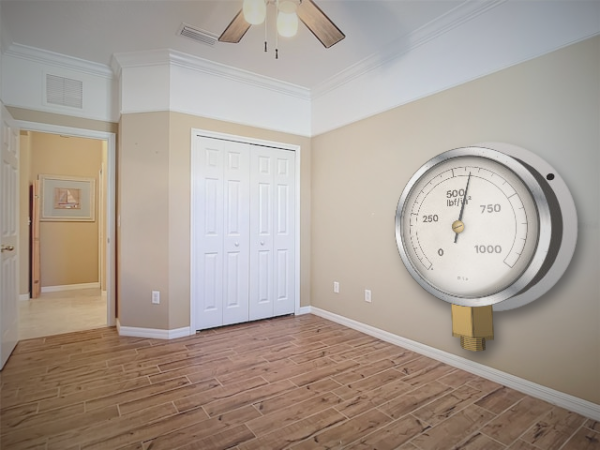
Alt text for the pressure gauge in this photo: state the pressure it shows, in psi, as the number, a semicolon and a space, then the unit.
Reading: 575; psi
